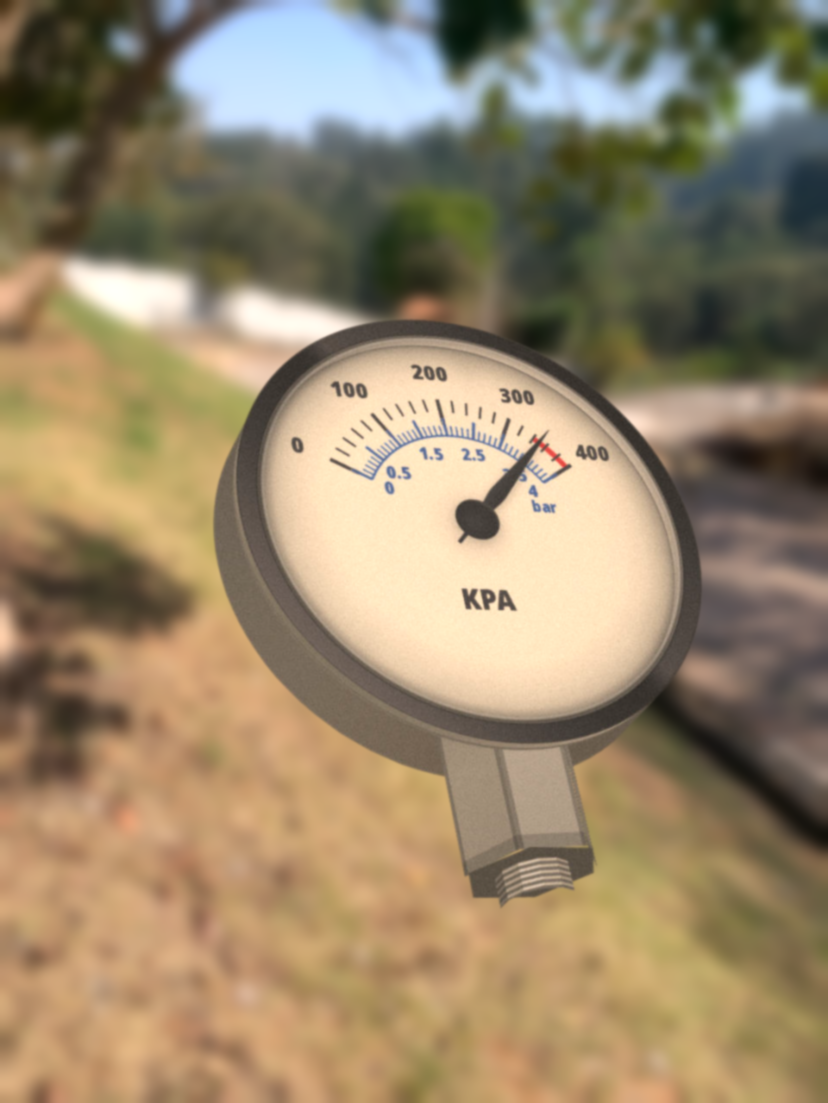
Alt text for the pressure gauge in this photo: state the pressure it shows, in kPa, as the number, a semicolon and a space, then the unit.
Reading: 350; kPa
